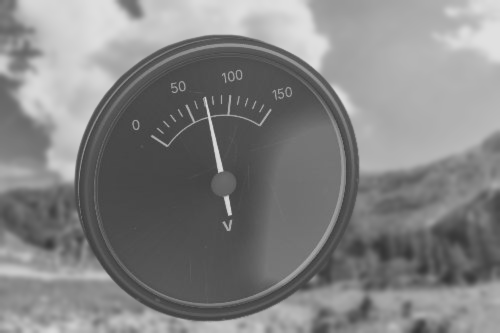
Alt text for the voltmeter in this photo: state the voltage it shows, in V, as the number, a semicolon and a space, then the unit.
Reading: 70; V
